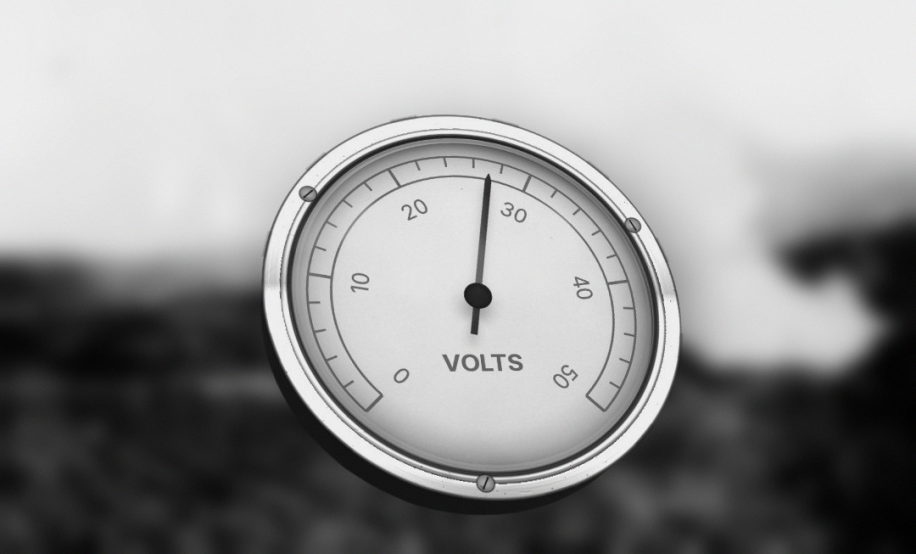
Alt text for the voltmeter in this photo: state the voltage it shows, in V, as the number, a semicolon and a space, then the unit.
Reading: 27; V
